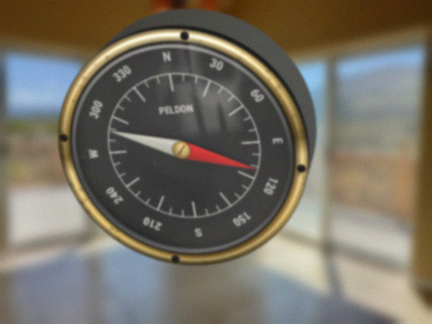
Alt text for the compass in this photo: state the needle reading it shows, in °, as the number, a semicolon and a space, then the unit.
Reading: 110; °
